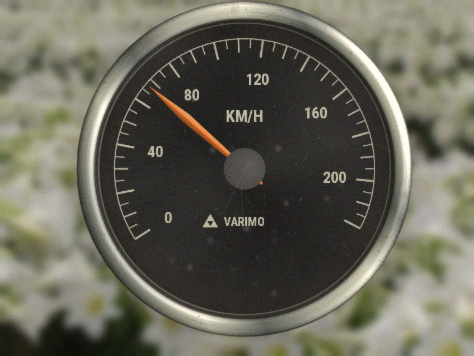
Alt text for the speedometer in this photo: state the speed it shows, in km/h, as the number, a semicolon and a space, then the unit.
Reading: 67.5; km/h
